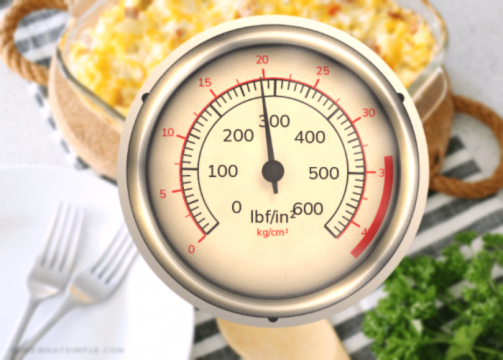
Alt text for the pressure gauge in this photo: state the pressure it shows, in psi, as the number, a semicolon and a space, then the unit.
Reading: 280; psi
